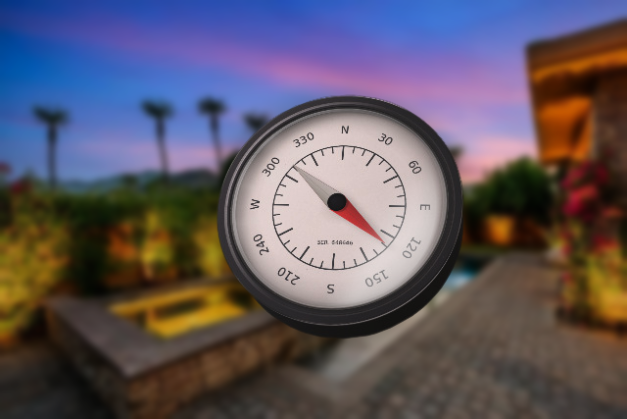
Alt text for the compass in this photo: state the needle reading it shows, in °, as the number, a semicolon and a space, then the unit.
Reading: 130; °
